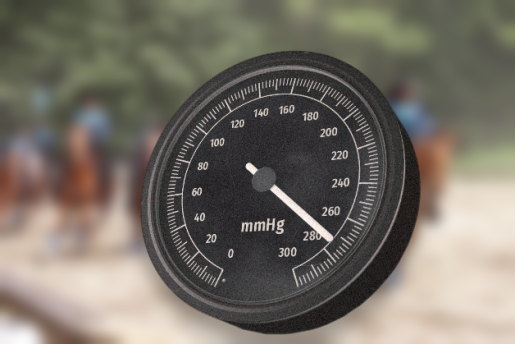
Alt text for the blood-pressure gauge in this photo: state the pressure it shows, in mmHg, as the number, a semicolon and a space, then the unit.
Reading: 274; mmHg
